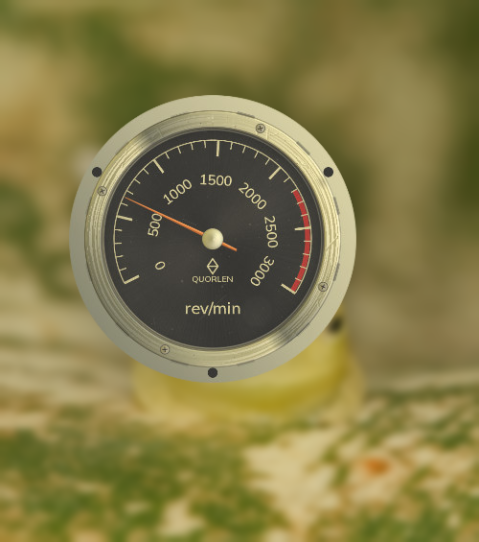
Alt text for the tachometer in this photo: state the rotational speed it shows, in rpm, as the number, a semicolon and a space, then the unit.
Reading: 650; rpm
